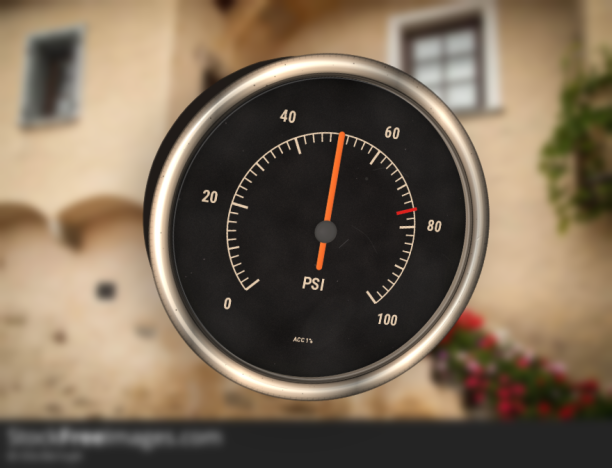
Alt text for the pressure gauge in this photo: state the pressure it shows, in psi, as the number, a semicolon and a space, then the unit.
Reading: 50; psi
